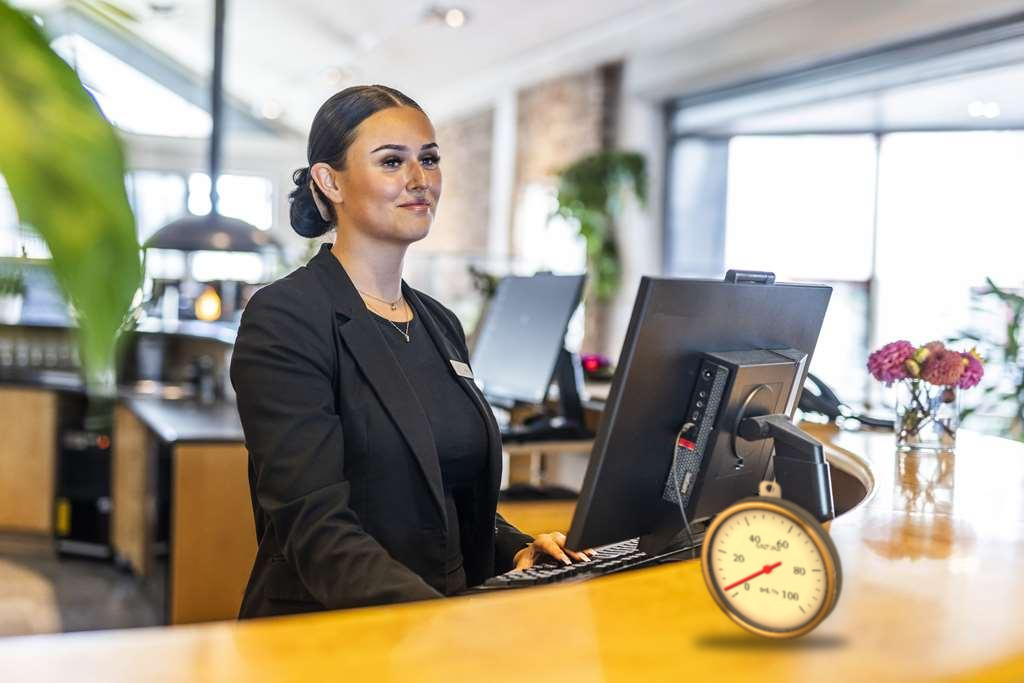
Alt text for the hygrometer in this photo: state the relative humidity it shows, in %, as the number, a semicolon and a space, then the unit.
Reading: 4; %
